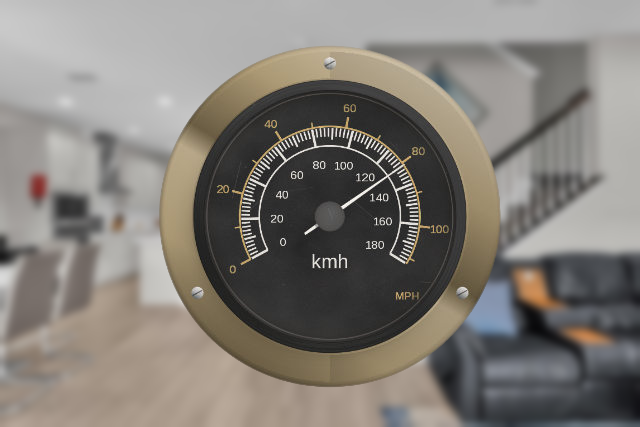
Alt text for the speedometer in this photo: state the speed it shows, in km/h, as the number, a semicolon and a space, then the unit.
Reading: 130; km/h
